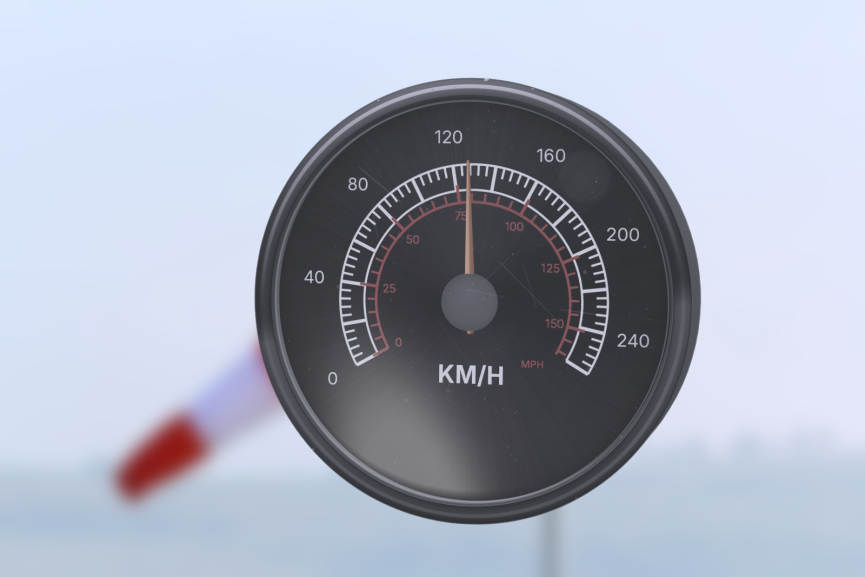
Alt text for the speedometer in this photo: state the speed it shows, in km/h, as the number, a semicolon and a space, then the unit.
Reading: 128; km/h
